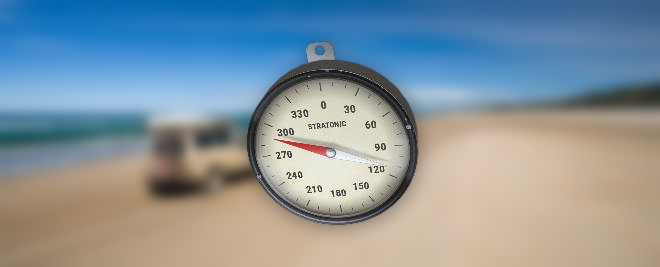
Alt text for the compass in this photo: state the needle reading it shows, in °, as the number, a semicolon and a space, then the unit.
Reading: 290; °
